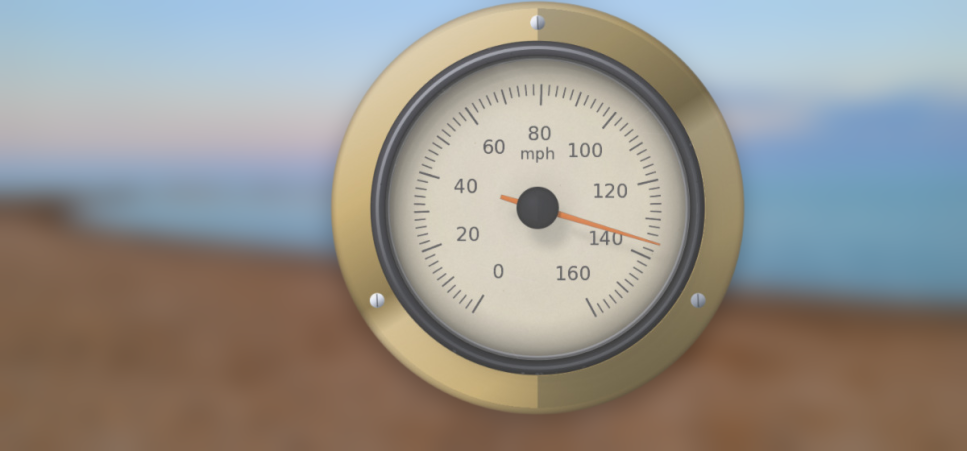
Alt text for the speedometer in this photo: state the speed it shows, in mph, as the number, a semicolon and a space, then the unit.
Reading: 136; mph
